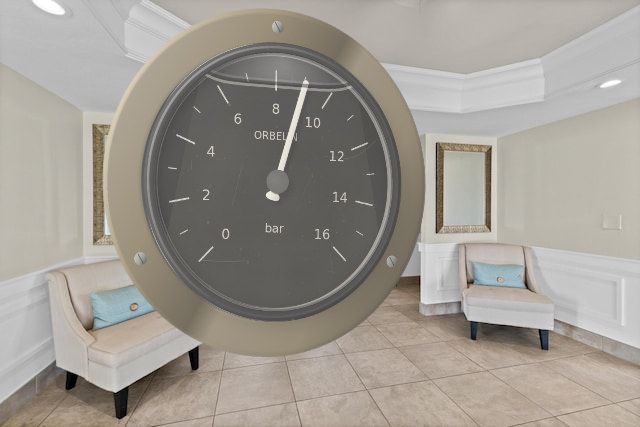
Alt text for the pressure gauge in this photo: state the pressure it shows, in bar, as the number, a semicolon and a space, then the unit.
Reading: 9; bar
